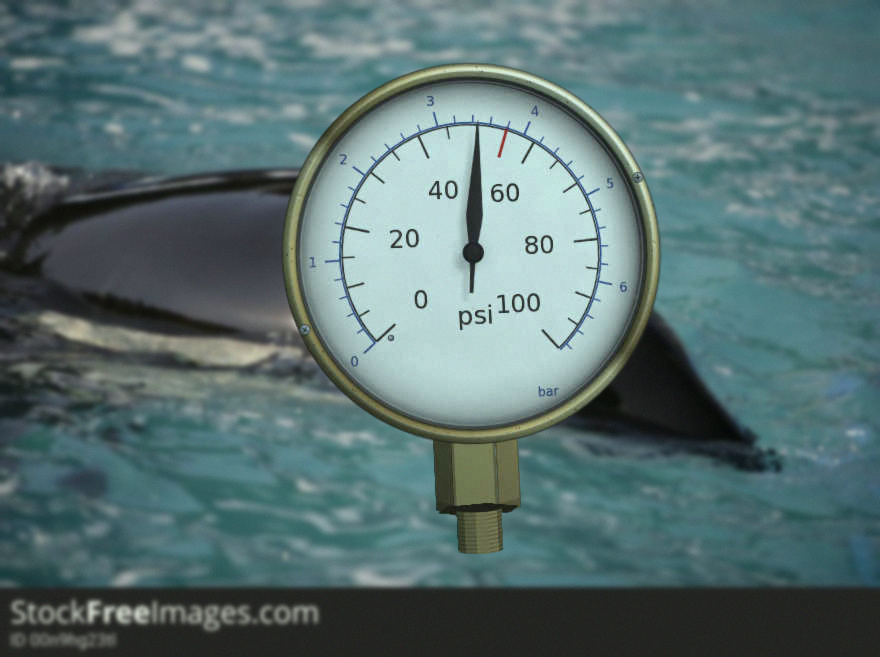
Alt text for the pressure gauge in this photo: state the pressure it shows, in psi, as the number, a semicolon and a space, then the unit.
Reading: 50; psi
